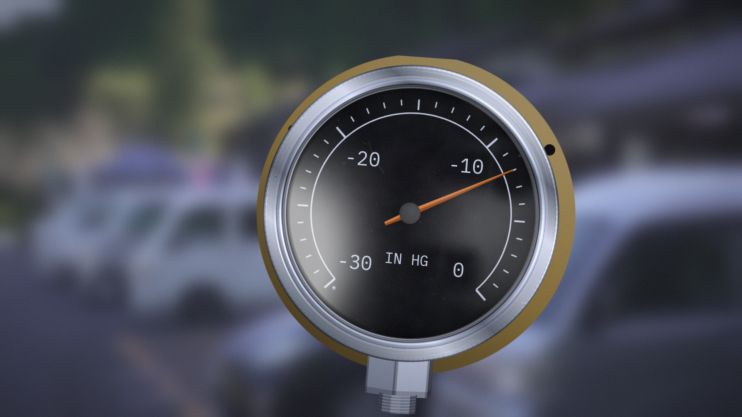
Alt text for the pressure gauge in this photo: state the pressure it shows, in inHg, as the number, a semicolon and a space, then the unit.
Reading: -8; inHg
